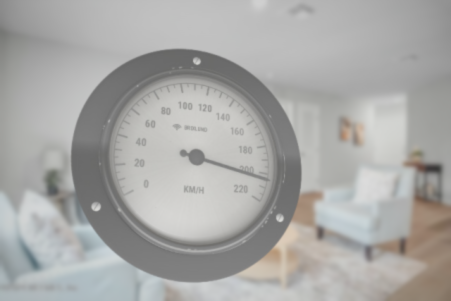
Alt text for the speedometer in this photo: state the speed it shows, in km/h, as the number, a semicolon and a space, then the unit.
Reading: 205; km/h
